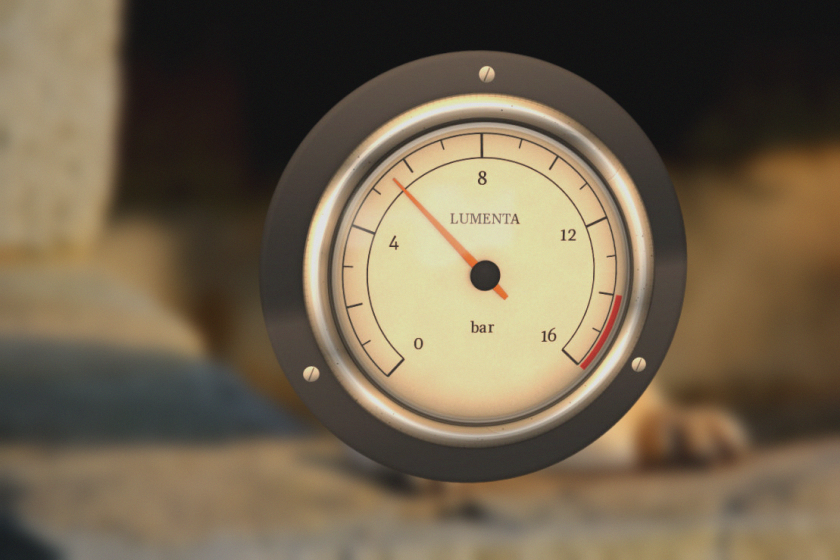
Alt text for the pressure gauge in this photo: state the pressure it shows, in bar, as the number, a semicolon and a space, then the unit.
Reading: 5.5; bar
